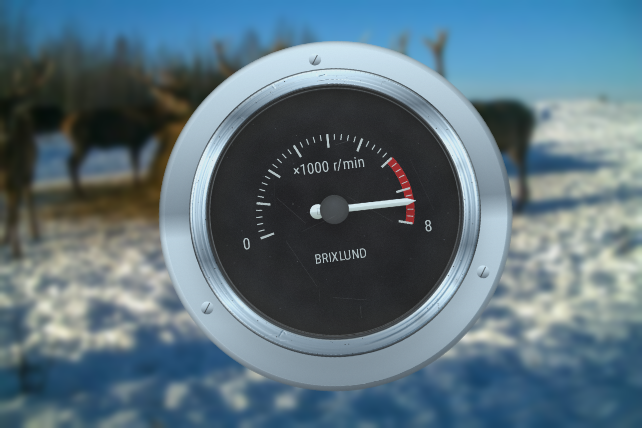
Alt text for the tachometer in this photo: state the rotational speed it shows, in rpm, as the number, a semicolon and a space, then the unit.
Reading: 7400; rpm
